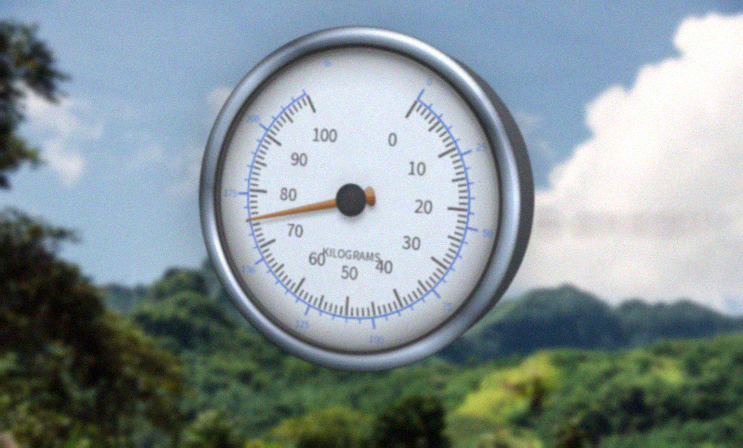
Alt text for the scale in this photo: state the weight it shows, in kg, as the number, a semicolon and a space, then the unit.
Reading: 75; kg
